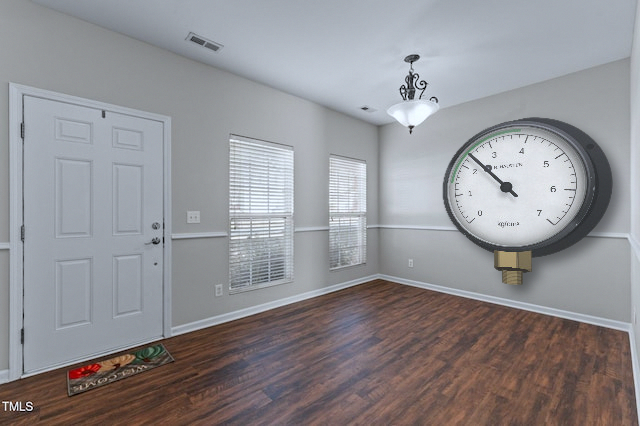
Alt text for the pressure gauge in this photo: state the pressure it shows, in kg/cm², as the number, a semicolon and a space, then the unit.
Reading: 2.4; kg/cm²
